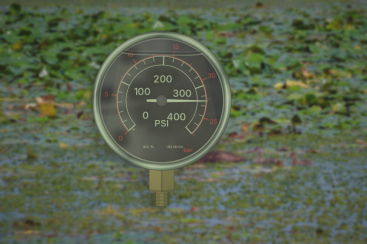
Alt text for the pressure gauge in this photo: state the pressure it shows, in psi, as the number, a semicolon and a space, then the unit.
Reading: 330; psi
